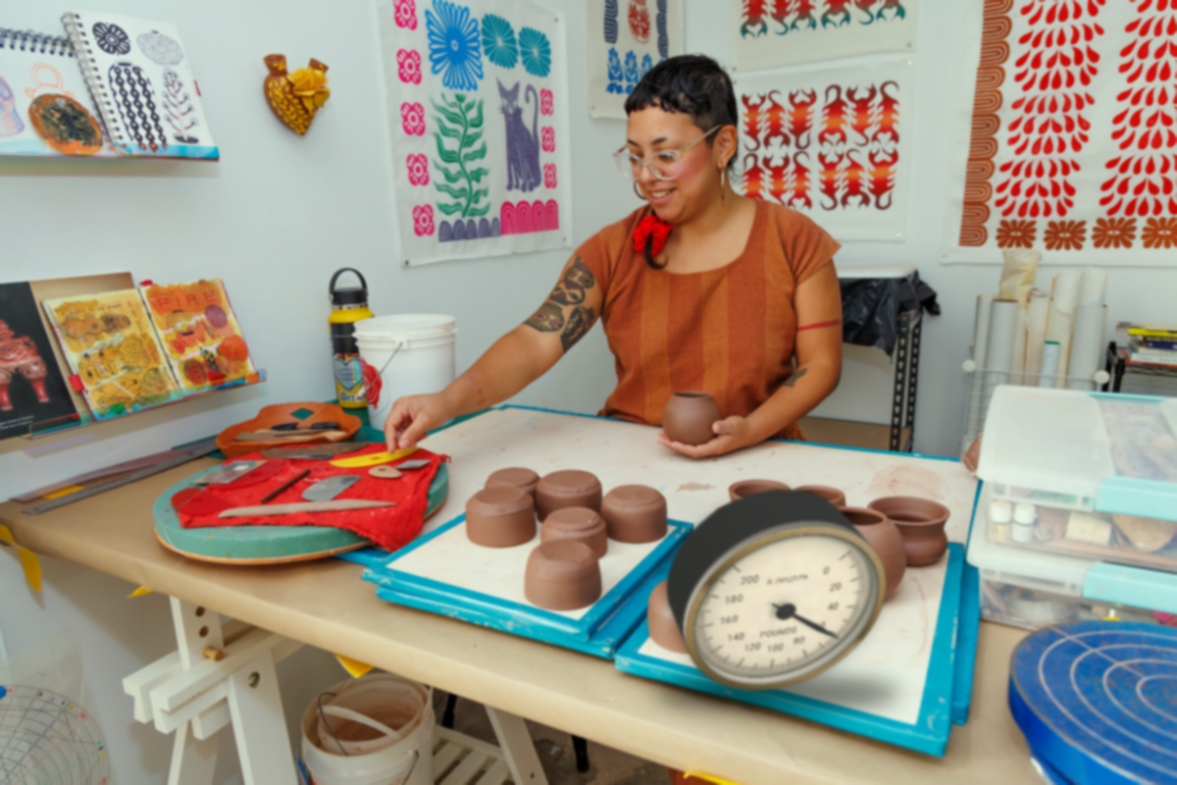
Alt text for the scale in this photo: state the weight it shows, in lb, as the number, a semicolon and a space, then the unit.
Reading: 60; lb
